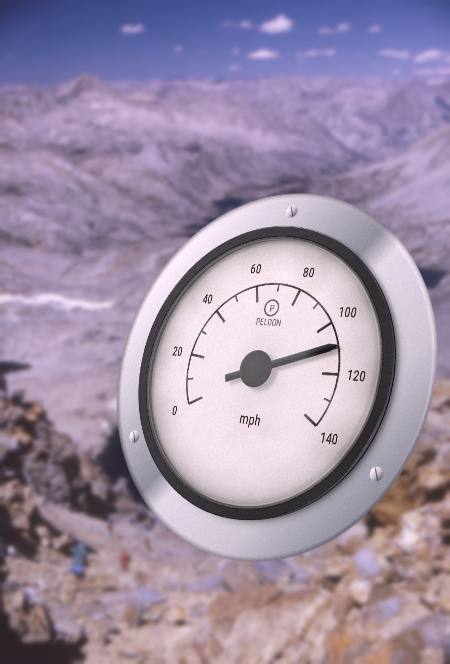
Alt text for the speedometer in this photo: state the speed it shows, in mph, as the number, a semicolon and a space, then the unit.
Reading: 110; mph
